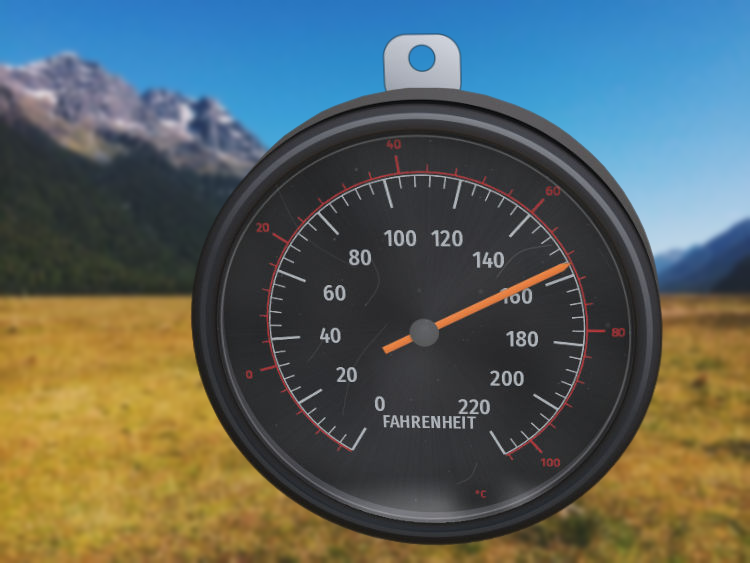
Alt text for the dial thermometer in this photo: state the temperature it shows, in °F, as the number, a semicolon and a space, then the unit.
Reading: 156; °F
